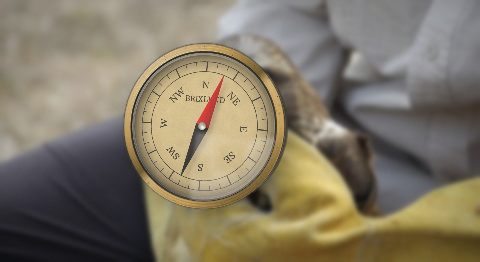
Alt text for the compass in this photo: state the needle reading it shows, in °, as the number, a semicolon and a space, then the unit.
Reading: 20; °
